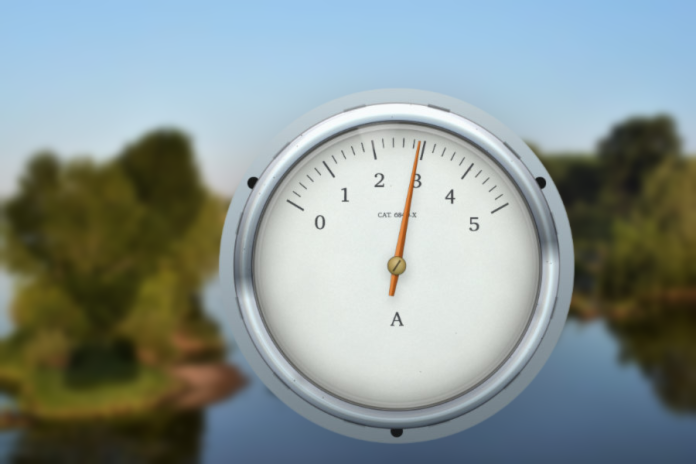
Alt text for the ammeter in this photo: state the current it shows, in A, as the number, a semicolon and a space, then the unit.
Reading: 2.9; A
